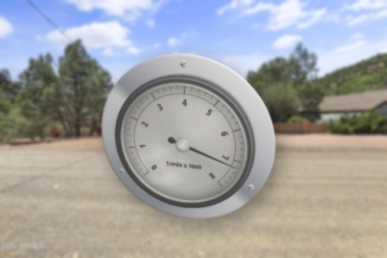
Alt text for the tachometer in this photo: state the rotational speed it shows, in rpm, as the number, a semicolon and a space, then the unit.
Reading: 7200; rpm
